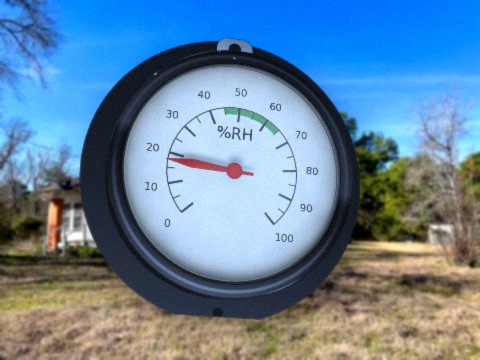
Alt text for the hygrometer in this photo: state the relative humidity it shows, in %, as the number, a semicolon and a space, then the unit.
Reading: 17.5; %
